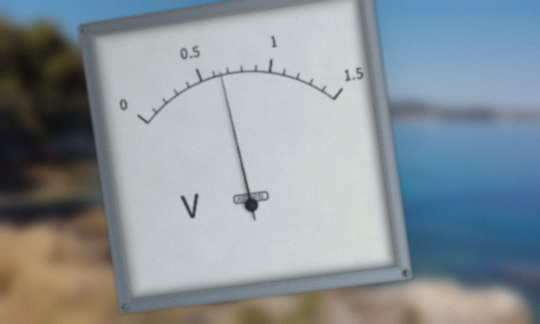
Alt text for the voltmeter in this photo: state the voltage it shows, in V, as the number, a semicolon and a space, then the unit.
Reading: 0.65; V
